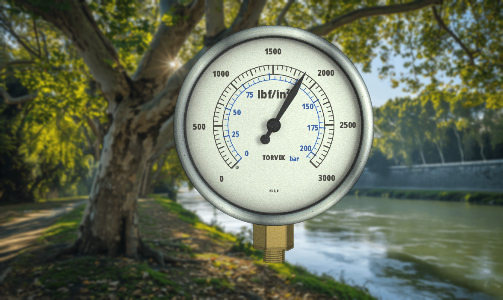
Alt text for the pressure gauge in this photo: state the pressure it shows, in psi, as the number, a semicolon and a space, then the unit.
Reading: 1850; psi
